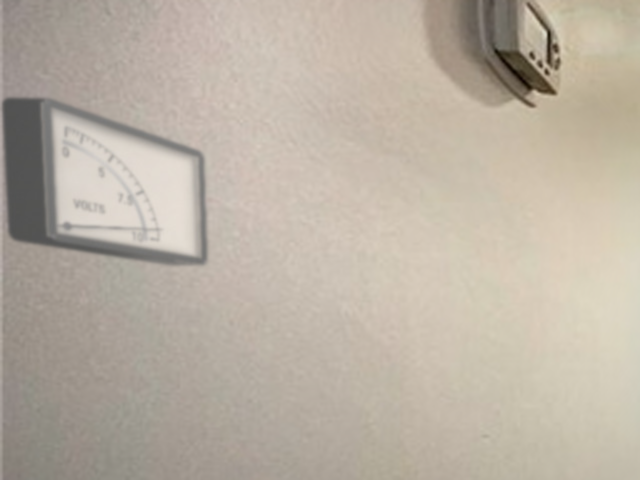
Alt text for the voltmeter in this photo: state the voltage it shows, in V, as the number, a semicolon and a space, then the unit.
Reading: 9.5; V
